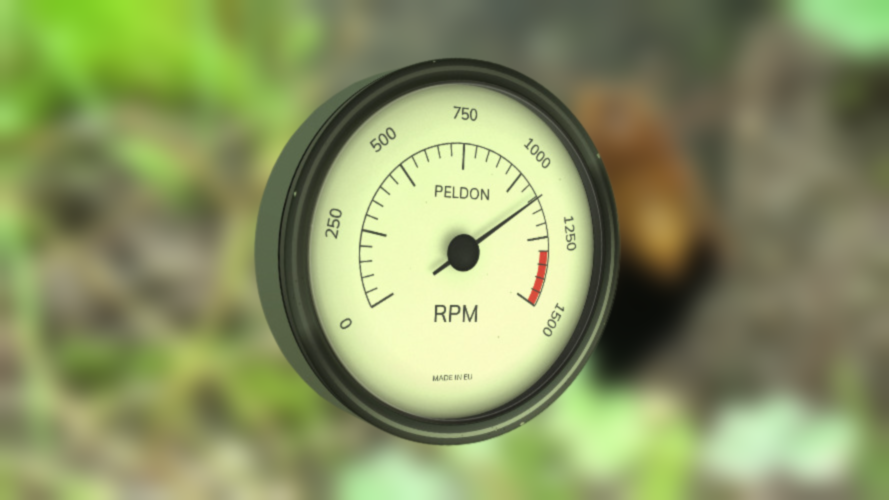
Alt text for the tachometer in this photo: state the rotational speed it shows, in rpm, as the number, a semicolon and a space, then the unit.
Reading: 1100; rpm
